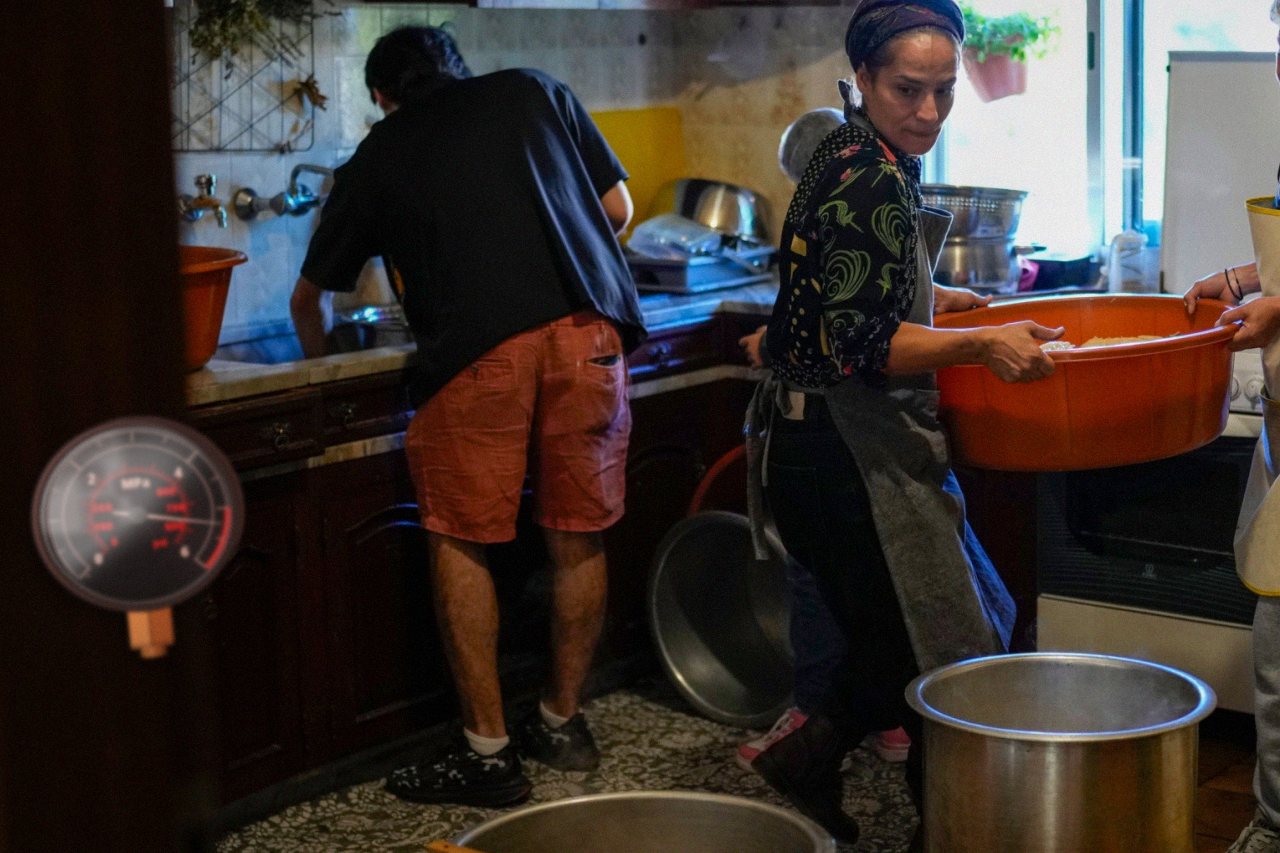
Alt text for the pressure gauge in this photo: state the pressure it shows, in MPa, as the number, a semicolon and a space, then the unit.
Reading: 5.25; MPa
